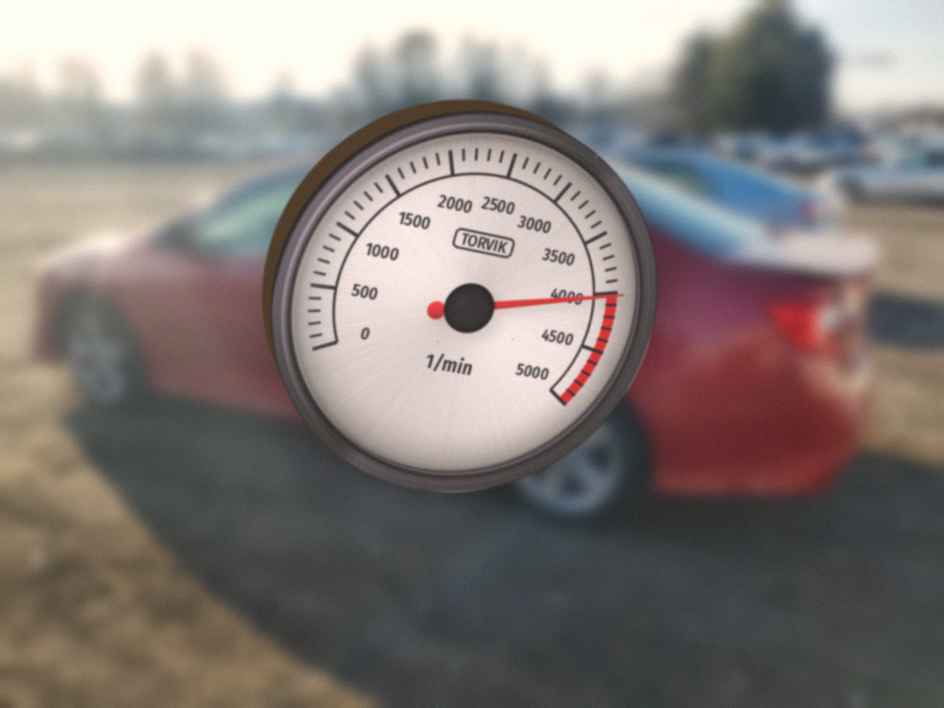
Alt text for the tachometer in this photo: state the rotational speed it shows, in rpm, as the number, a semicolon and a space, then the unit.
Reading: 4000; rpm
